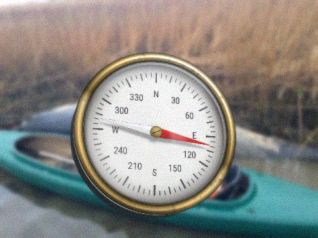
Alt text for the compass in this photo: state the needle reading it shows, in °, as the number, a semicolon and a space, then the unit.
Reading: 100; °
